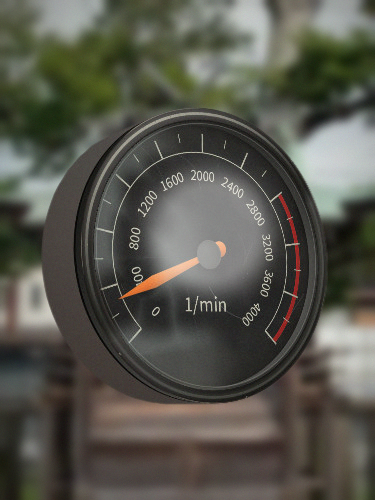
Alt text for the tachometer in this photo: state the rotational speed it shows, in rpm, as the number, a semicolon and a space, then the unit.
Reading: 300; rpm
